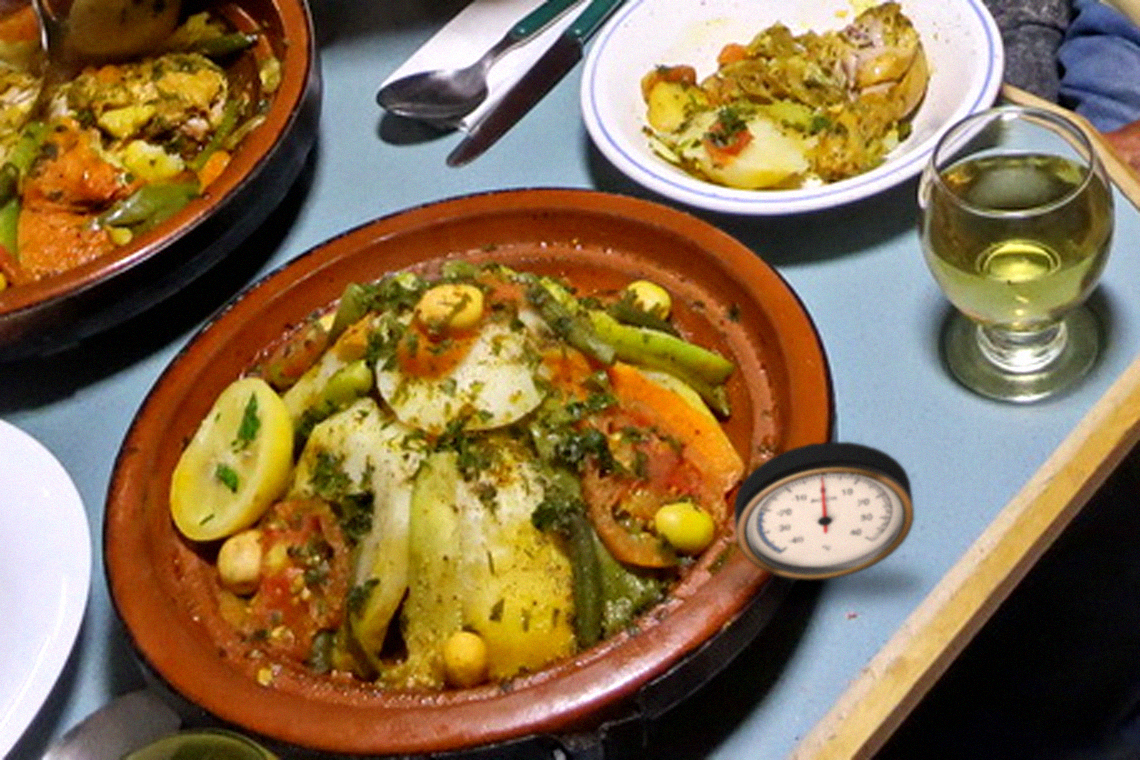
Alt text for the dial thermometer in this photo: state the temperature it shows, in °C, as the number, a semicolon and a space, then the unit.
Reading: 0; °C
